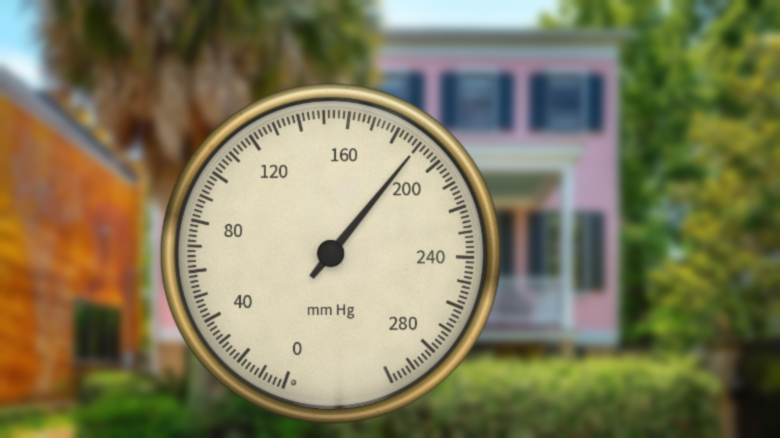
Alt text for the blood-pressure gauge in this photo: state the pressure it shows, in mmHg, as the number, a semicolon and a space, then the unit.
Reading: 190; mmHg
